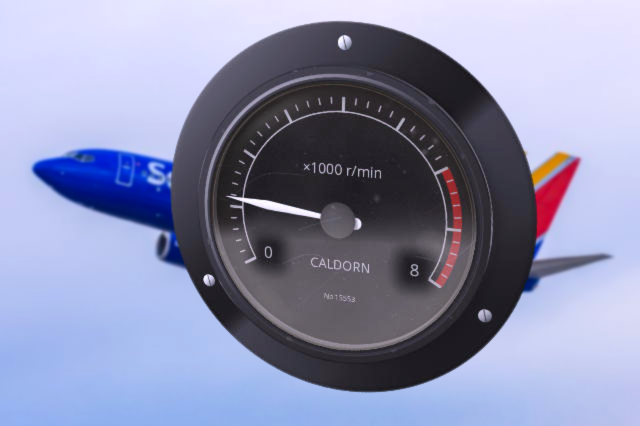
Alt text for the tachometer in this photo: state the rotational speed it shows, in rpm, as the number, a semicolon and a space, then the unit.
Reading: 1200; rpm
